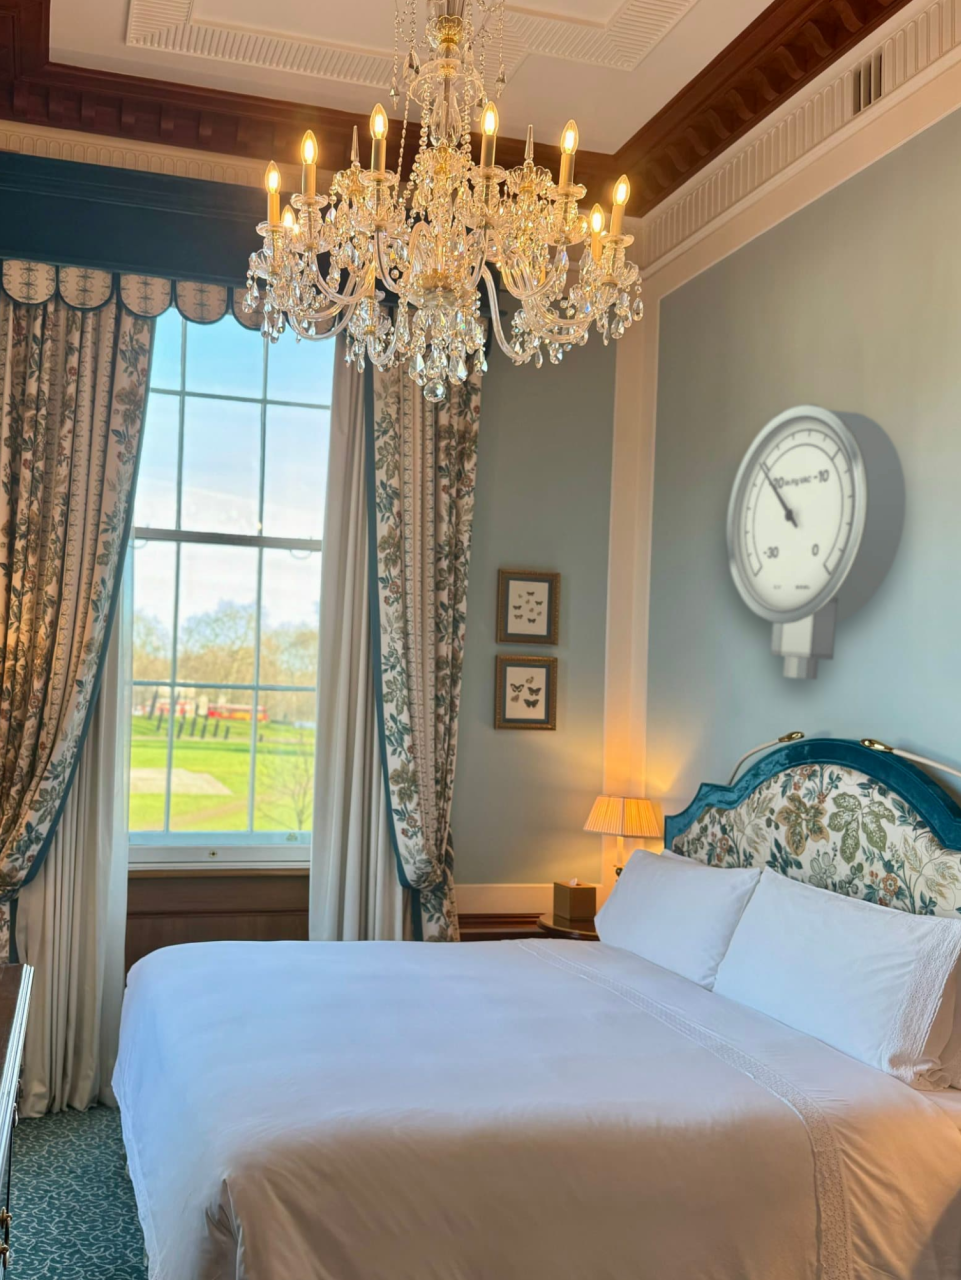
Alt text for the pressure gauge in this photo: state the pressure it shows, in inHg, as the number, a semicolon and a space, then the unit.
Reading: -20; inHg
